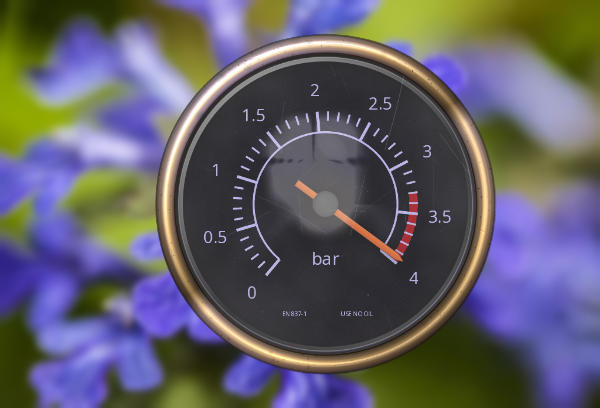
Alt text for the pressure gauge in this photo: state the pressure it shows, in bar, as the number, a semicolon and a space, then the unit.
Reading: 3.95; bar
